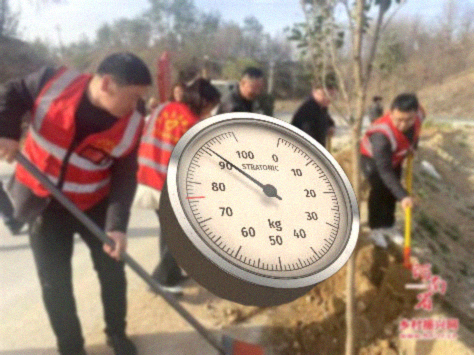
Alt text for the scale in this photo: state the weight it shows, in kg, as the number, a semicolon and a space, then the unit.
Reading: 90; kg
